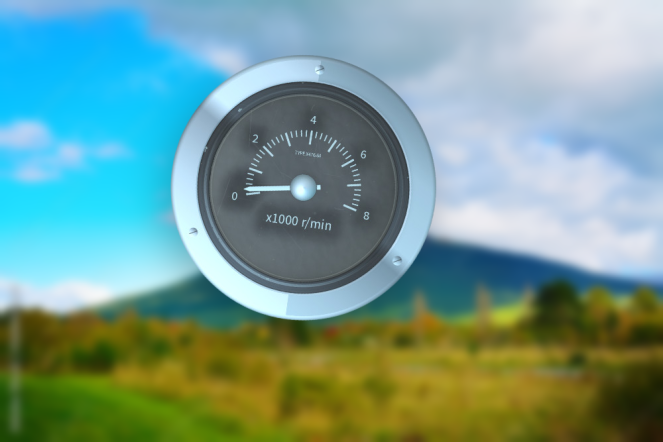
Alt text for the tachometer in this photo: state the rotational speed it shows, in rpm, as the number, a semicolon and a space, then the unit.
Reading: 200; rpm
